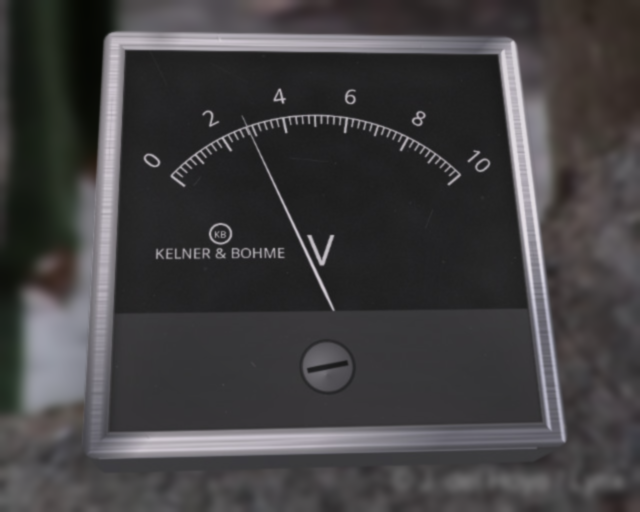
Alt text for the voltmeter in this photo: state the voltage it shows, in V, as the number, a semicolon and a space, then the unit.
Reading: 2.8; V
